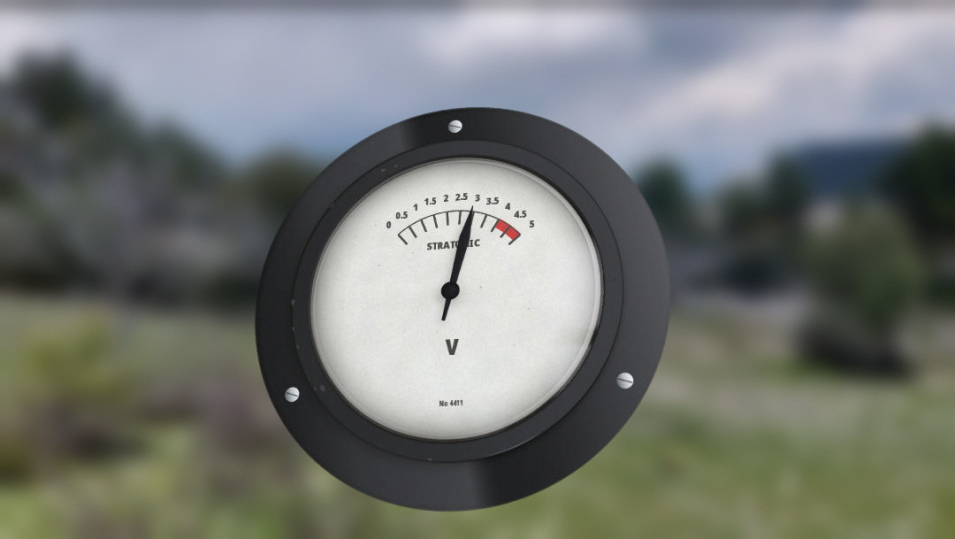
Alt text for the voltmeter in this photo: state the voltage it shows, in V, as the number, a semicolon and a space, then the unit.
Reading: 3; V
